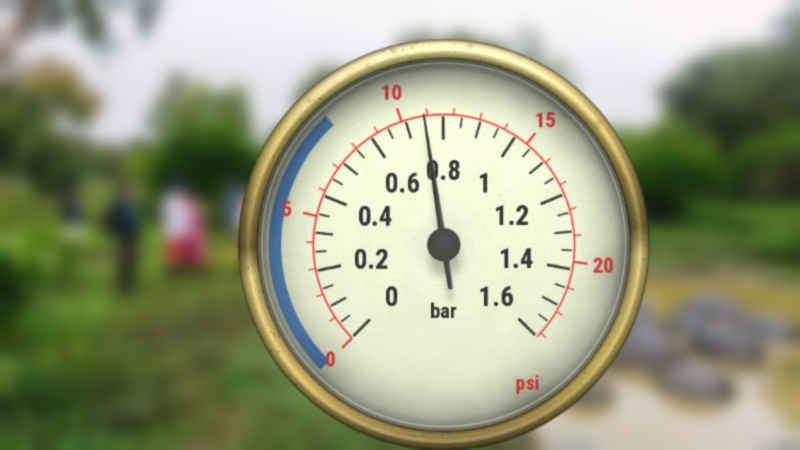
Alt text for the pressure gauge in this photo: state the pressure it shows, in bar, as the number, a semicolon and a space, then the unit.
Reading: 0.75; bar
